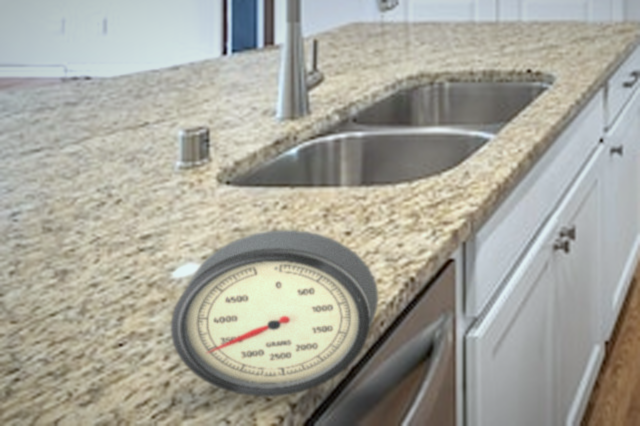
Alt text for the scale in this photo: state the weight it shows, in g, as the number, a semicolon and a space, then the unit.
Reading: 3500; g
